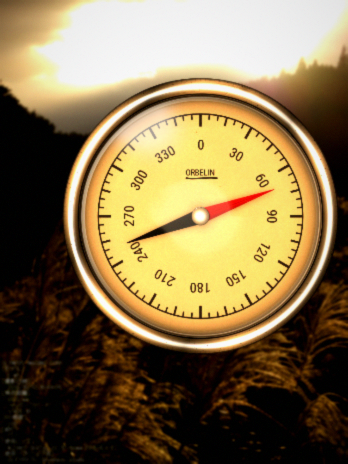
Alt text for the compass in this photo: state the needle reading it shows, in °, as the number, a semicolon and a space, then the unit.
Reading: 70; °
